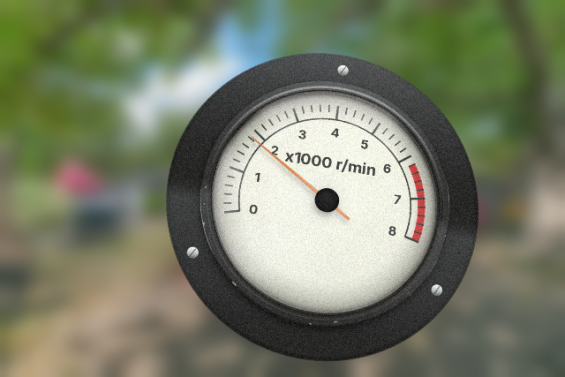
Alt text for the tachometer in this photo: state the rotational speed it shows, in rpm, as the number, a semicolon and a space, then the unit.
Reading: 1800; rpm
